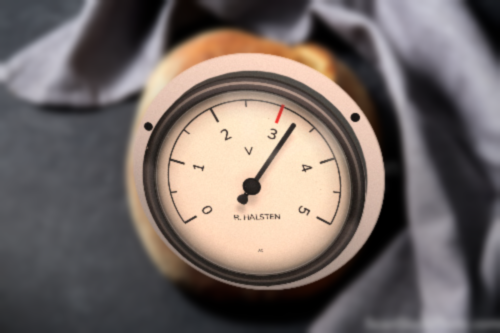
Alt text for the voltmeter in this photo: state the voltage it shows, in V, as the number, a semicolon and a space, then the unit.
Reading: 3.25; V
